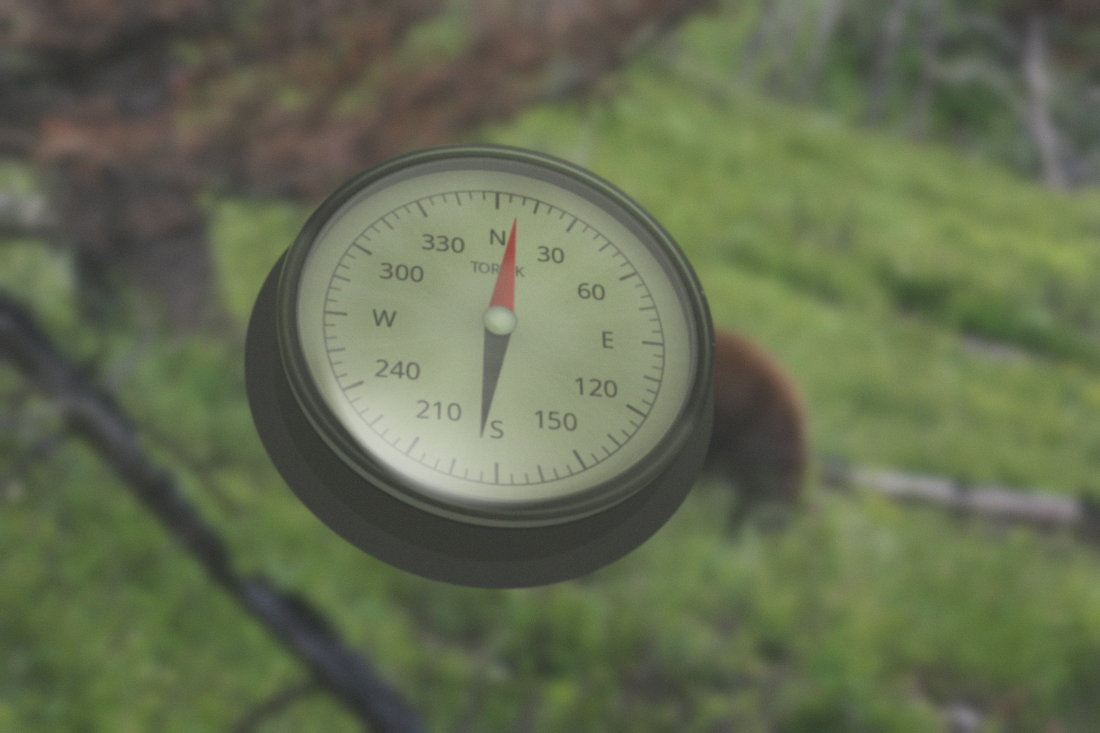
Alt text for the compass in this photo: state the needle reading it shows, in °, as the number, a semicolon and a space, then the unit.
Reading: 7.5; °
